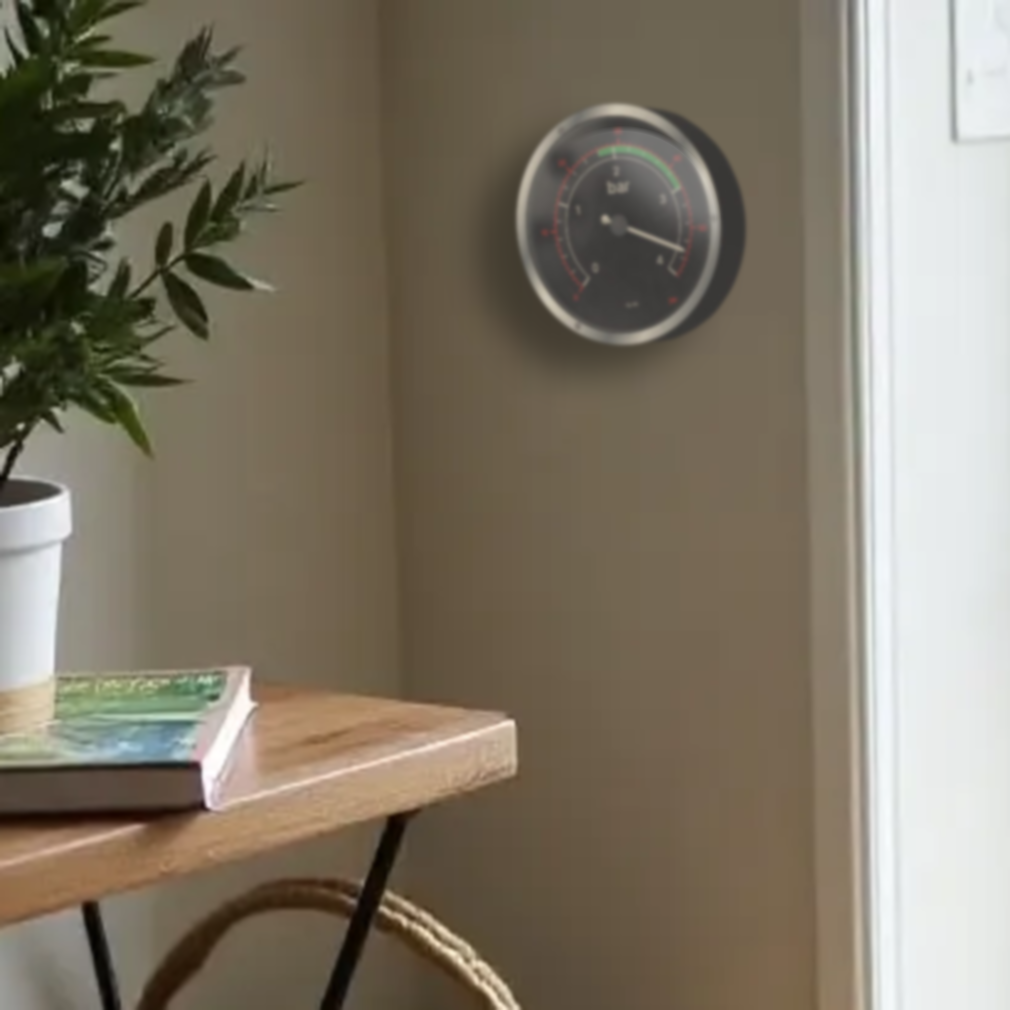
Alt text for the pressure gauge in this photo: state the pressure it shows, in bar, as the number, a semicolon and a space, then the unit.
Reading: 3.7; bar
